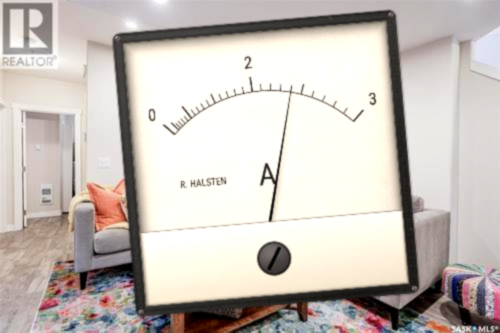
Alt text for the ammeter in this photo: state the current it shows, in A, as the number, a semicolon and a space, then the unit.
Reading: 2.4; A
